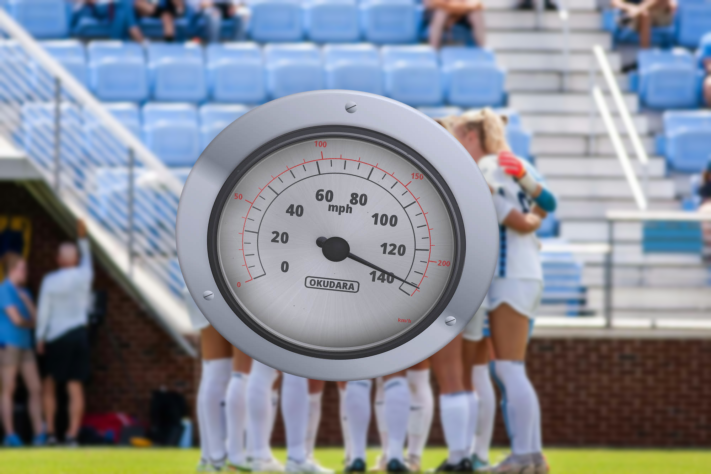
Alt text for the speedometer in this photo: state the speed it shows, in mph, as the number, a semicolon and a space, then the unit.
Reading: 135; mph
